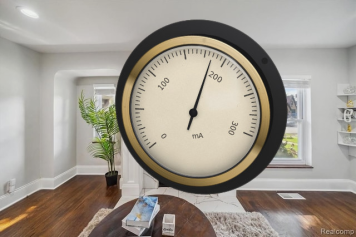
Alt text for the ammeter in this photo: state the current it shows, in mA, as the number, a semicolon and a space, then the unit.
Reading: 185; mA
